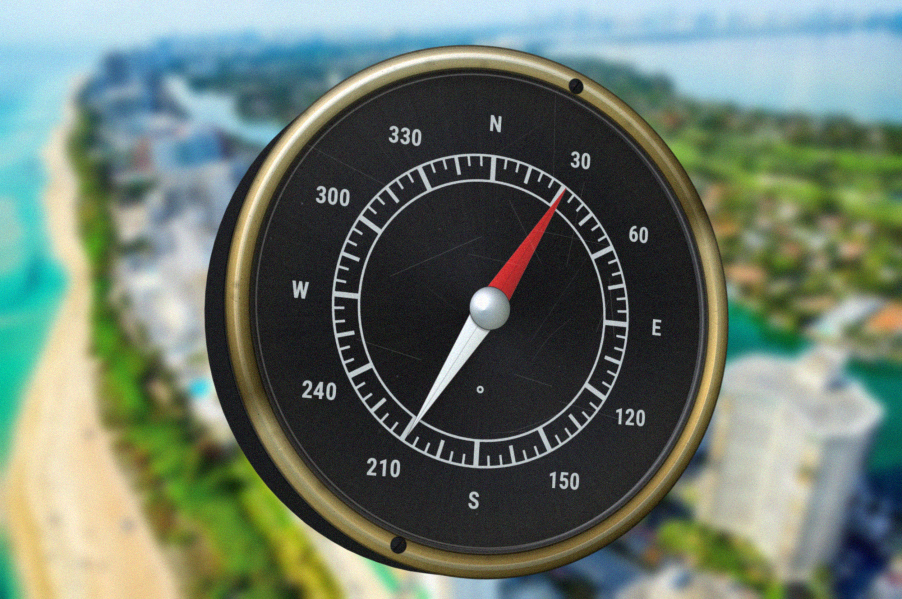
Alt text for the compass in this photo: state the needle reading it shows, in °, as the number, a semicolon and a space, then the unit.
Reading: 30; °
